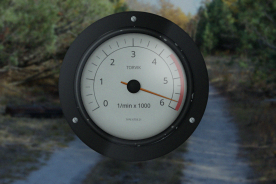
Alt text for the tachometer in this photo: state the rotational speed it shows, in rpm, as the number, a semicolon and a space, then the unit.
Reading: 5750; rpm
